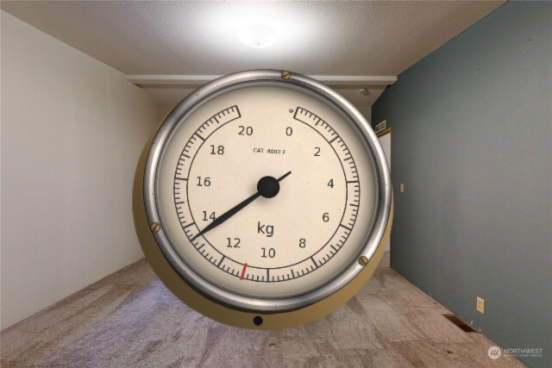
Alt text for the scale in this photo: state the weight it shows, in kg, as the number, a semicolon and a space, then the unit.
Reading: 13.4; kg
